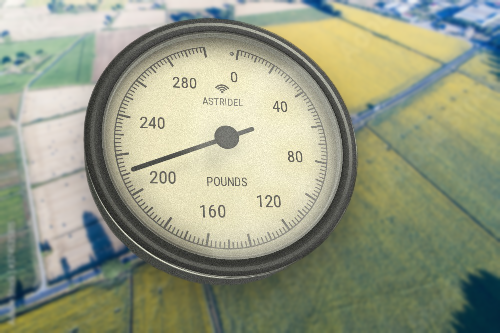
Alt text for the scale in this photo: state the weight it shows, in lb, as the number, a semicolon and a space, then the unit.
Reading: 210; lb
